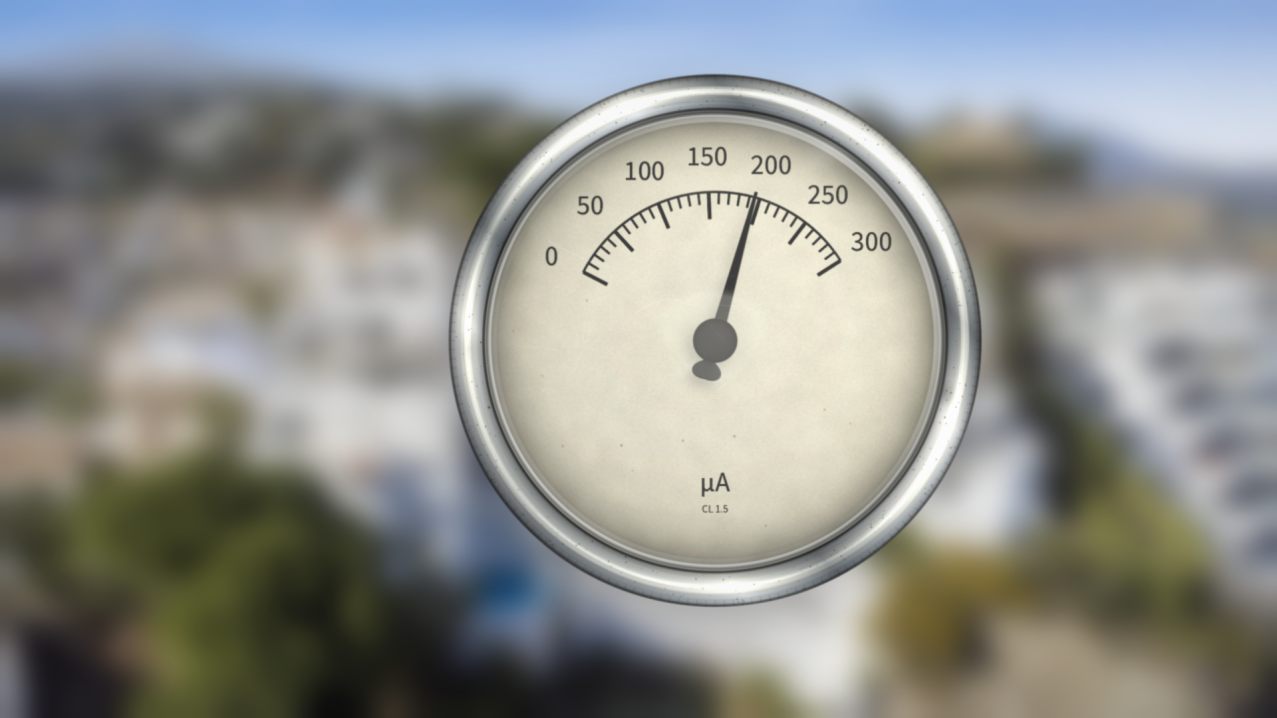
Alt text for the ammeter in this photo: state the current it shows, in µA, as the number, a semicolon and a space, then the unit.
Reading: 195; µA
